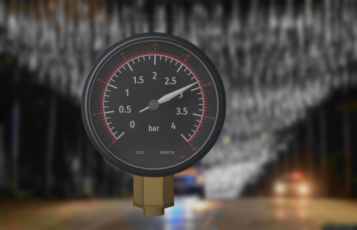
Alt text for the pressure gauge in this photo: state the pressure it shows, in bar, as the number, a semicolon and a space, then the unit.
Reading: 2.9; bar
